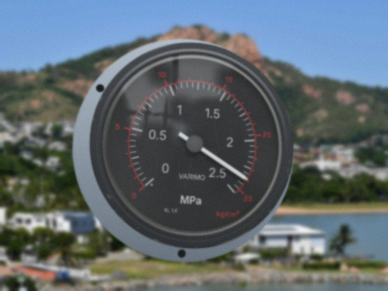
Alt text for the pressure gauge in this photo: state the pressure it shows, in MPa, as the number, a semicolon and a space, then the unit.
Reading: 2.35; MPa
